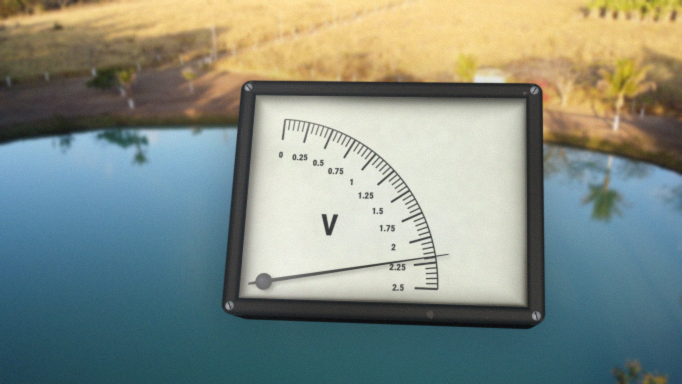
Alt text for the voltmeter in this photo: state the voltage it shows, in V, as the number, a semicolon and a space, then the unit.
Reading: 2.2; V
